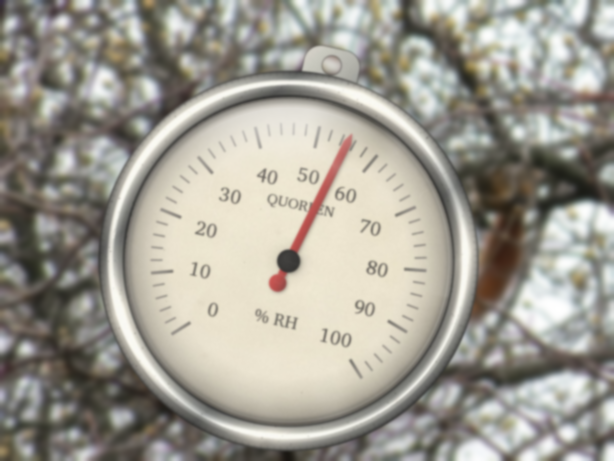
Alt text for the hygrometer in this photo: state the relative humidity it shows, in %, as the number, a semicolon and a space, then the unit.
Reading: 55; %
